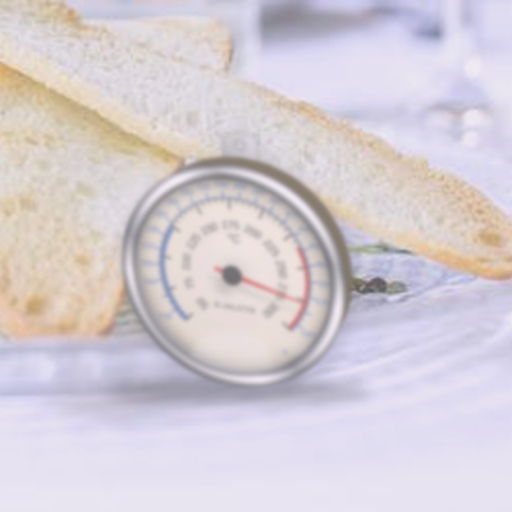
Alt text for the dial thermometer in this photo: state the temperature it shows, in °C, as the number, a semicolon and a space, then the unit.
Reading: 275; °C
